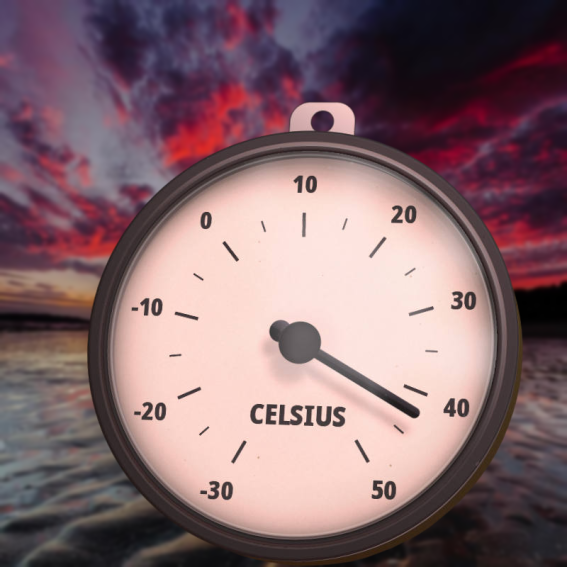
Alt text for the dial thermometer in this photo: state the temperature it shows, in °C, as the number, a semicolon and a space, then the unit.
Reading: 42.5; °C
